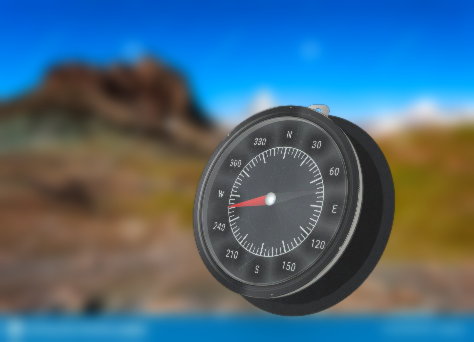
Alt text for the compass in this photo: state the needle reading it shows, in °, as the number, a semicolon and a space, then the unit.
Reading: 255; °
